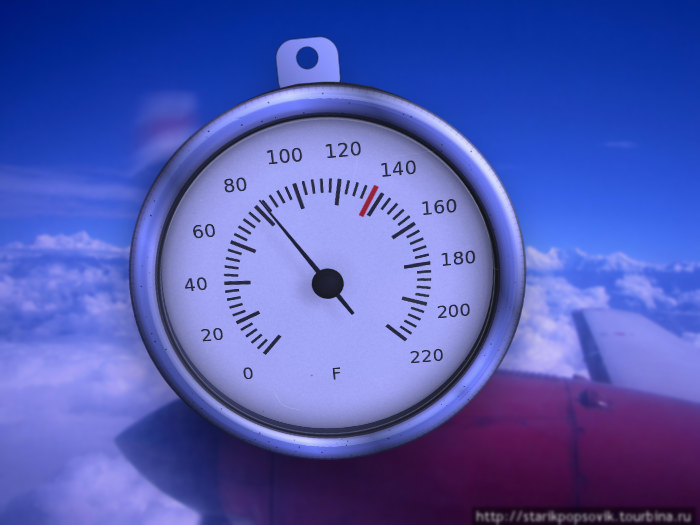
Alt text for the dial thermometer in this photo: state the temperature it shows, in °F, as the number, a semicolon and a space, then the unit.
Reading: 84; °F
